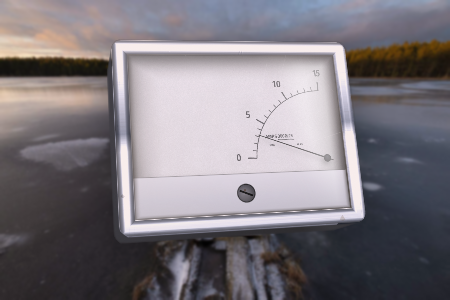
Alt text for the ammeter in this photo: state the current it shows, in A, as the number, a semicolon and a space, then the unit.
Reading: 3; A
